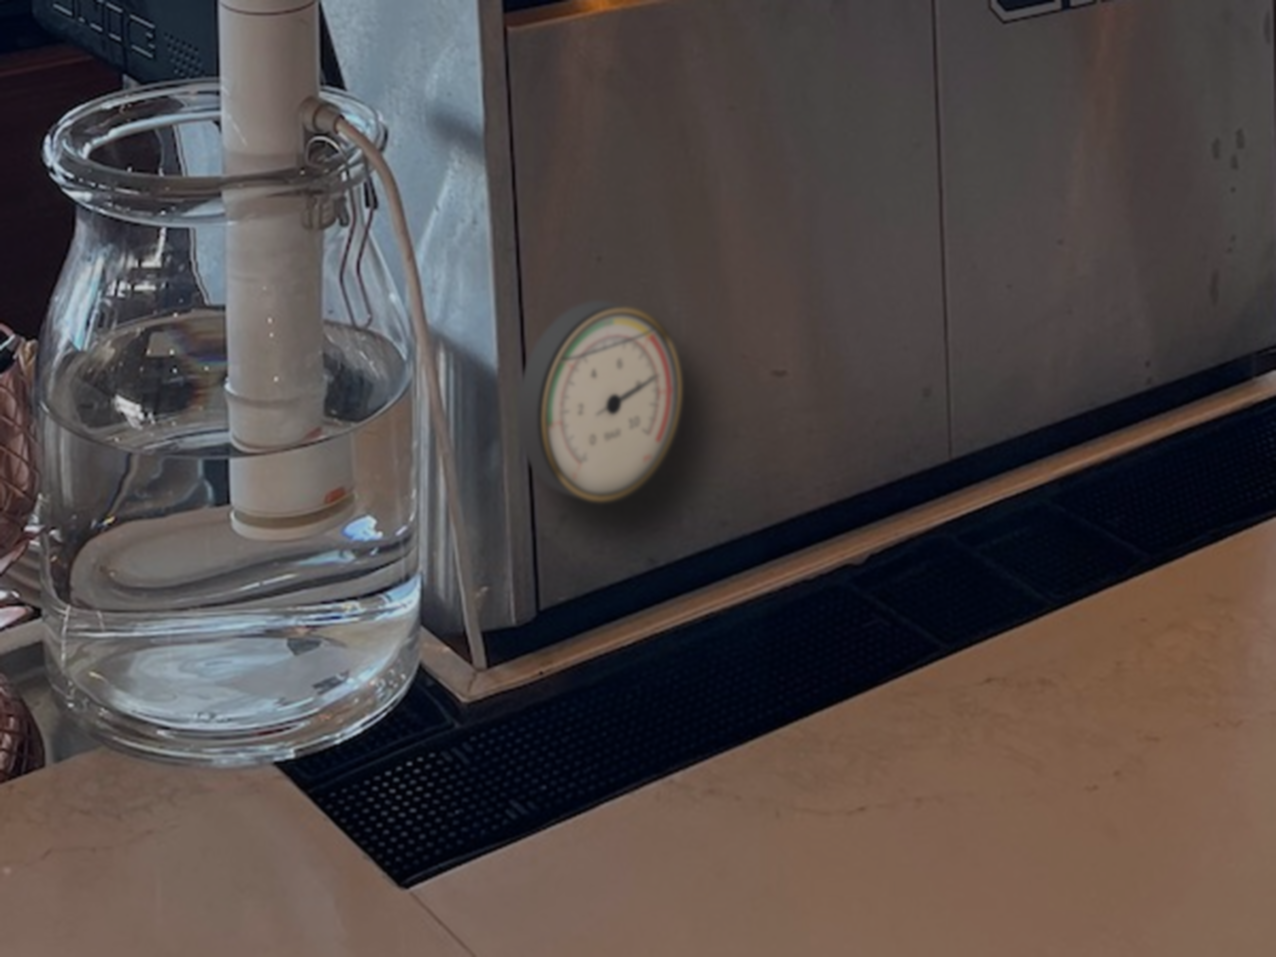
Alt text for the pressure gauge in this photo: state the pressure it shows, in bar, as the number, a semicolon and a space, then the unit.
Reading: 8; bar
